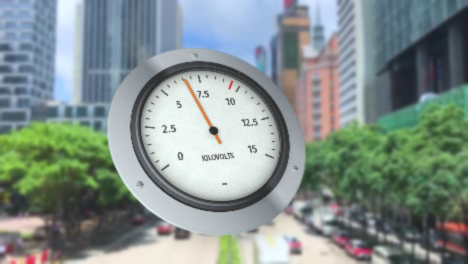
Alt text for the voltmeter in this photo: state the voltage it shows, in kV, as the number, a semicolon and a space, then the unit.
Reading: 6.5; kV
